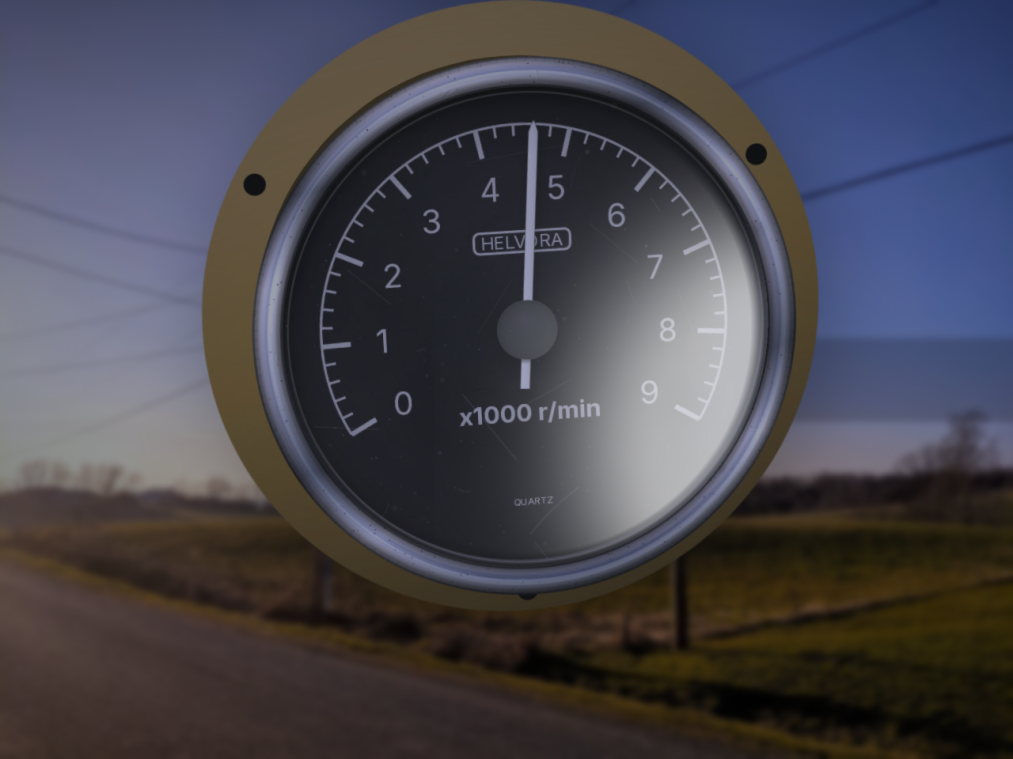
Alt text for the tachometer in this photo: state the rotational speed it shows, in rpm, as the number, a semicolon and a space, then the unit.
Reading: 4600; rpm
